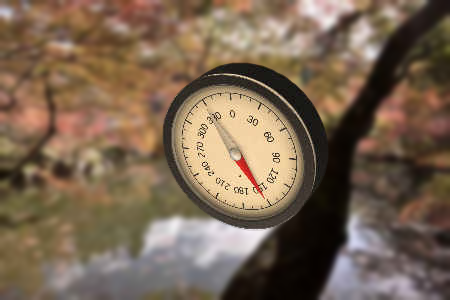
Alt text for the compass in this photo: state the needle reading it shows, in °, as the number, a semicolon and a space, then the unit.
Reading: 150; °
